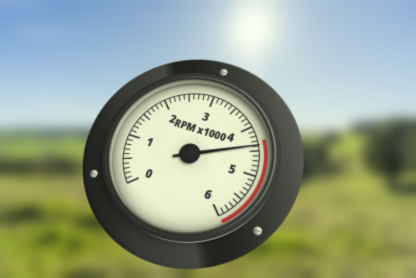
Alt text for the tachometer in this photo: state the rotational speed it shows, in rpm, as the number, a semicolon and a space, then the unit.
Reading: 4400; rpm
